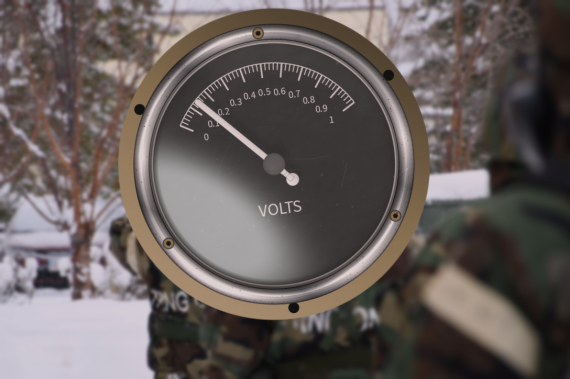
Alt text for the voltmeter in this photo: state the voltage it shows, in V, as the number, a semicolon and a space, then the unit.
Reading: 0.14; V
